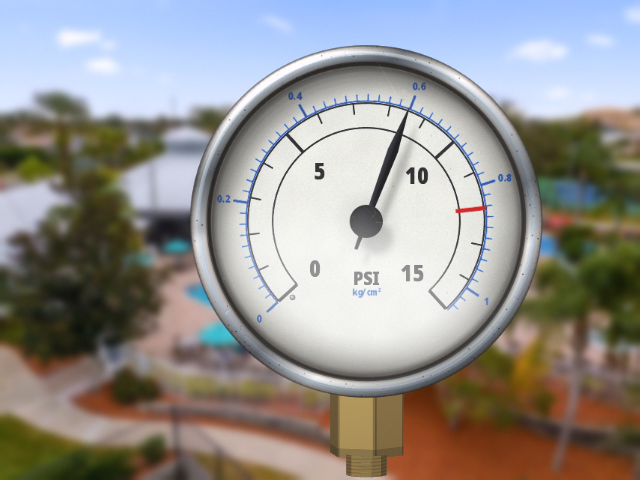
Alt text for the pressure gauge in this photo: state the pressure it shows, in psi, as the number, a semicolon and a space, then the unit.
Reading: 8.5; psi
